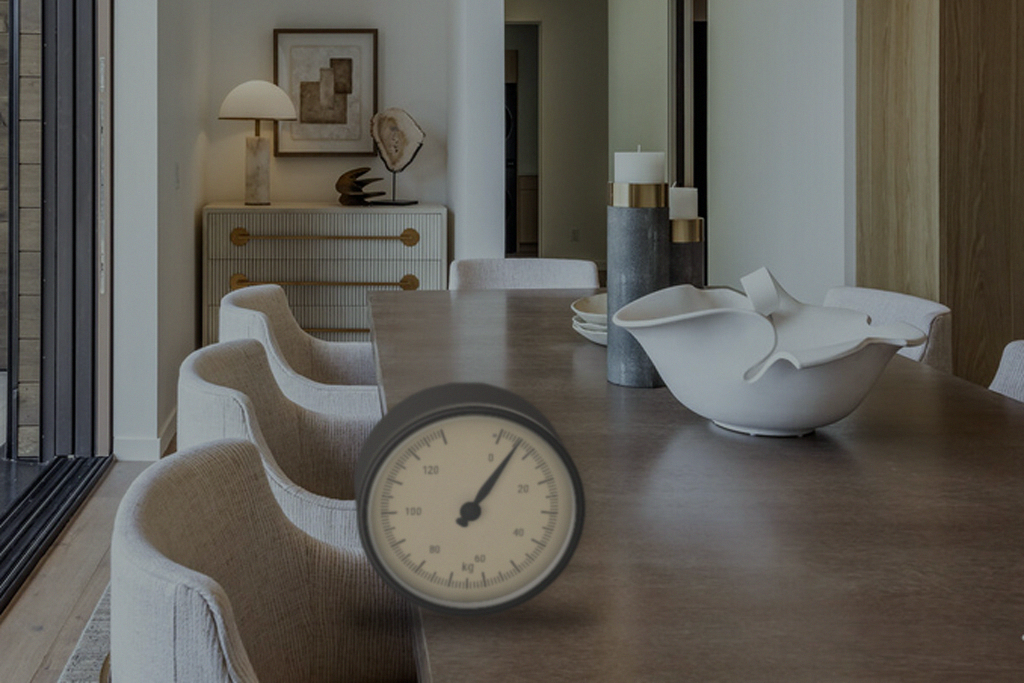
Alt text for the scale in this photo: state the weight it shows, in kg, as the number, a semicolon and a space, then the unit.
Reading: 5; kg
